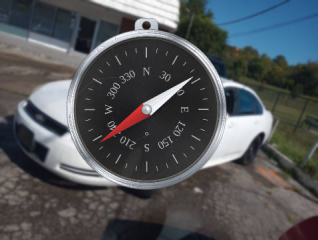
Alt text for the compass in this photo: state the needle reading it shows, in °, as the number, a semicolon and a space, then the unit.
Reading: 235; °
